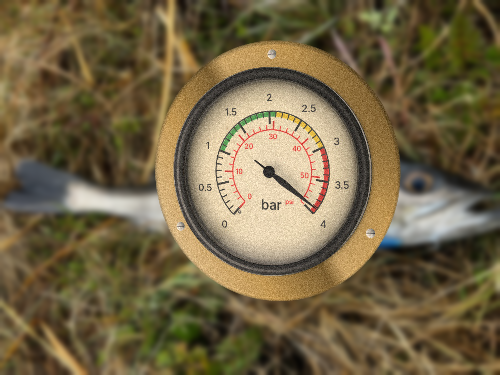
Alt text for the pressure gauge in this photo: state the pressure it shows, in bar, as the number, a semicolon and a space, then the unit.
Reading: 3.9; bar
